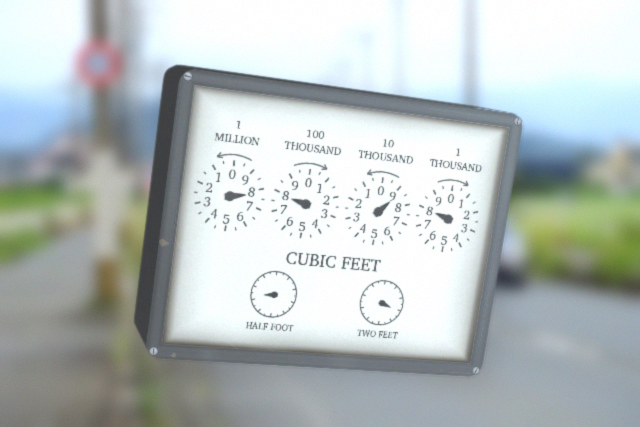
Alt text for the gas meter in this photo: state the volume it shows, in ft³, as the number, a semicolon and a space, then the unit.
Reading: 778800; ft³
